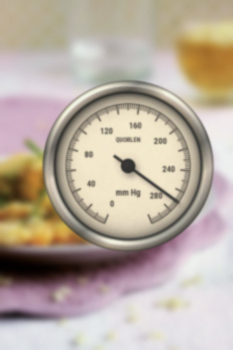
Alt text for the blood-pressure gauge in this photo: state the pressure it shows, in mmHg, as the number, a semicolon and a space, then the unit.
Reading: 270; mmHg
